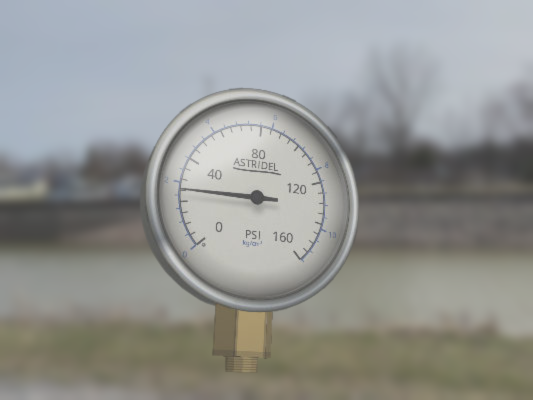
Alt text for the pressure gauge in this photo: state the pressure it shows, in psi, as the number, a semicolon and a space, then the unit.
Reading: 25; psi
